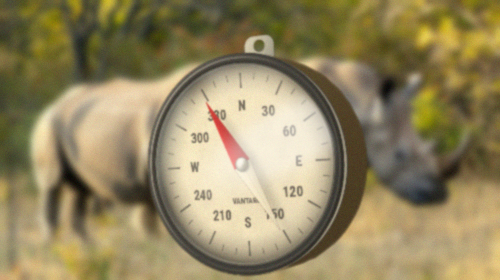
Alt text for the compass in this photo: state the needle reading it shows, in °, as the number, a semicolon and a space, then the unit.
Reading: 330; °
